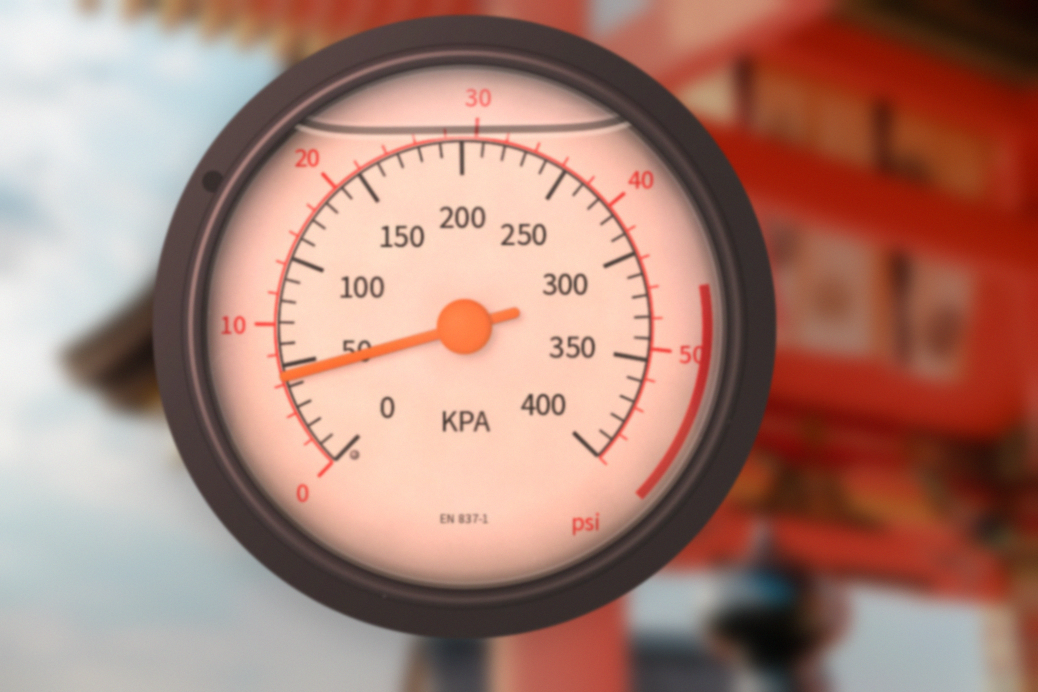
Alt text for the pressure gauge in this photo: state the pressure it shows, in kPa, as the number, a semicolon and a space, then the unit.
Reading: 45; kPa
